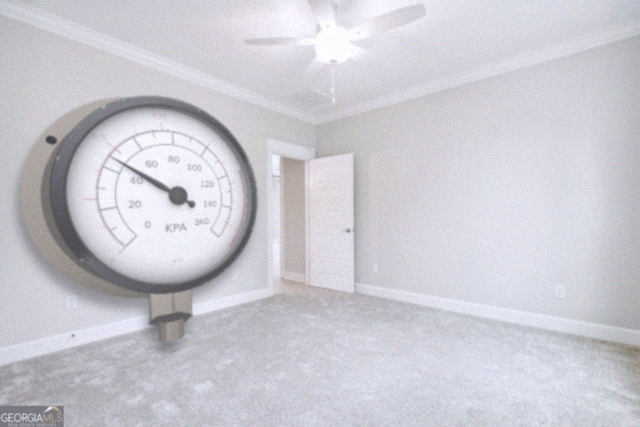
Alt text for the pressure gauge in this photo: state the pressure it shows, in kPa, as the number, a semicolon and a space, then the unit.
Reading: 45; kPa
